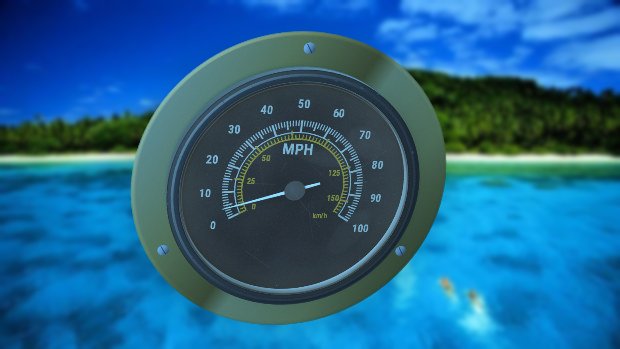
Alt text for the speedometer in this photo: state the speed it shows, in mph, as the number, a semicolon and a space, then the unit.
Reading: 5; mph
